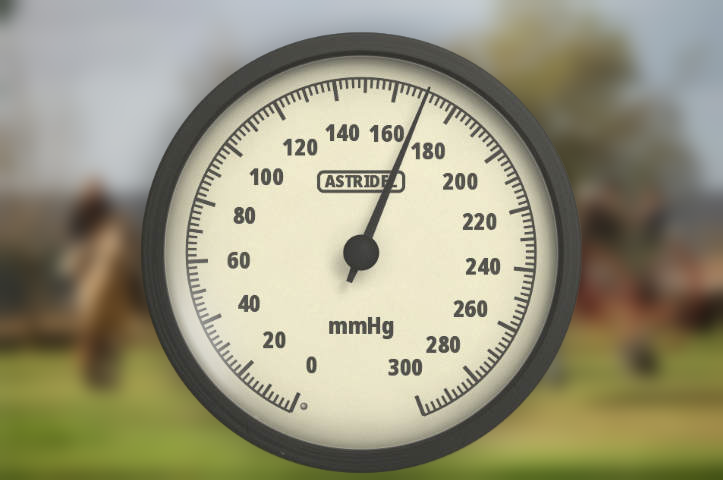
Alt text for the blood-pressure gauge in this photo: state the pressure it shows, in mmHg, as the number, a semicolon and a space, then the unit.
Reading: 170; mmHg
